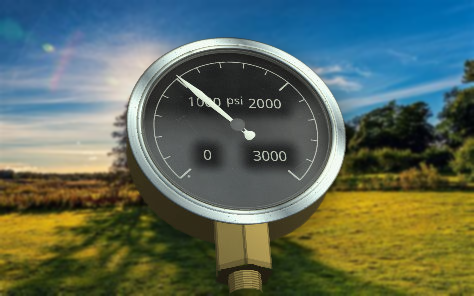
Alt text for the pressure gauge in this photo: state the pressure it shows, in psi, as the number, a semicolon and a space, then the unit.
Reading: 1000; psi
